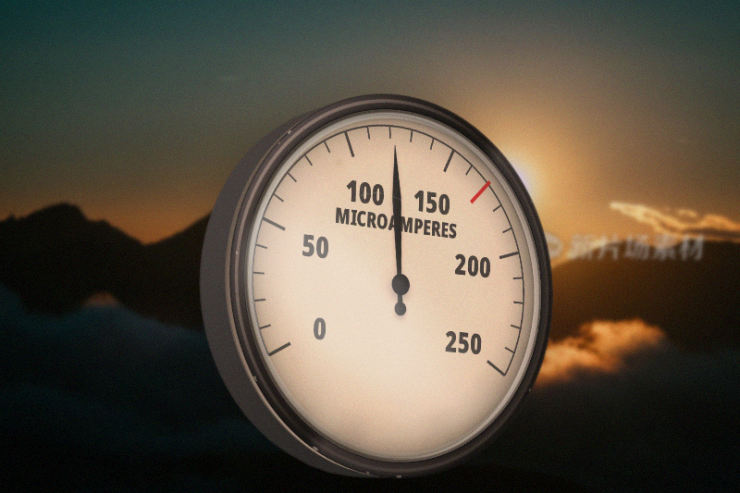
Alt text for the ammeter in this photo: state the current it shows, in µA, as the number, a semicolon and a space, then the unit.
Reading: 120; µA
